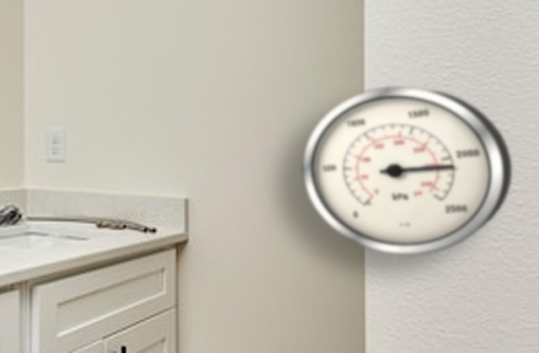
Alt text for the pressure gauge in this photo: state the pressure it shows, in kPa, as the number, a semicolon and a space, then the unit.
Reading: 2100; kPa
